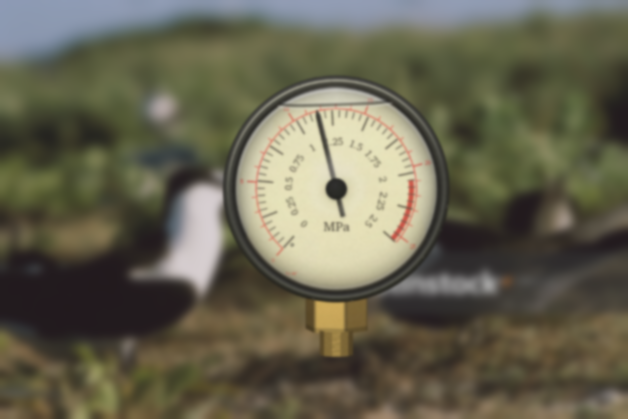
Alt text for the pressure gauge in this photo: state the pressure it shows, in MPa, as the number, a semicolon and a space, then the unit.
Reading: 1.15; MPa
